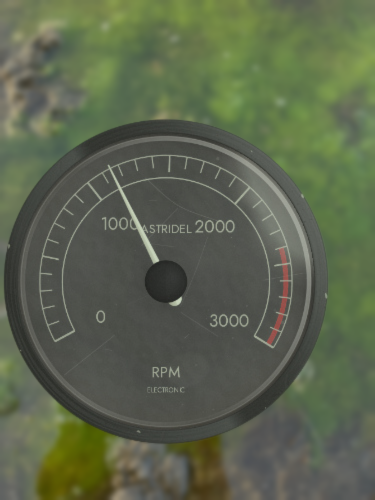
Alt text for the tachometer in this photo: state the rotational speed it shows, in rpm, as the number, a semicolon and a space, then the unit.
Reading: 1150; rpm
